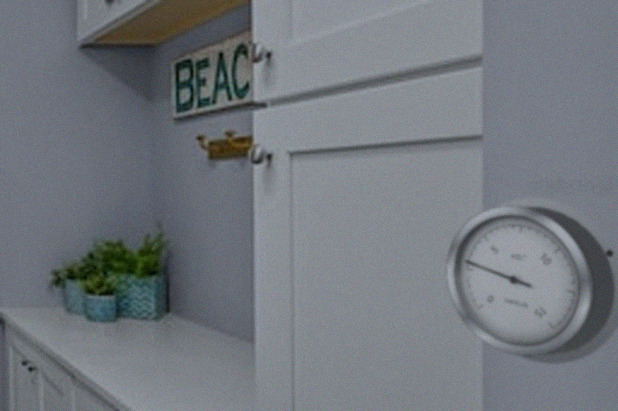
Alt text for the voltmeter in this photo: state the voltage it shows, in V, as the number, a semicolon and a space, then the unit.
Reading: 3; V
